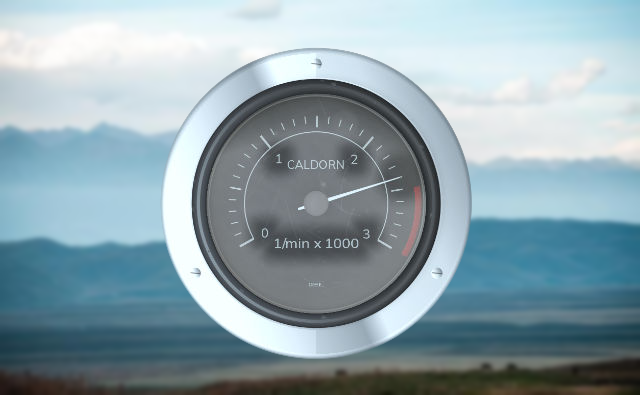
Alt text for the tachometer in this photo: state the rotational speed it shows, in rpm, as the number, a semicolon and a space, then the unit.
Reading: 2400; rpm
